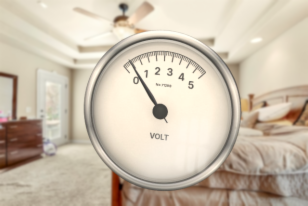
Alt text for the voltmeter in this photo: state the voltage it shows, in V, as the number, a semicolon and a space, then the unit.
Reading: 0.5; V
